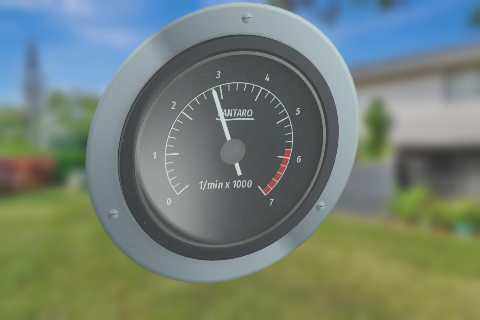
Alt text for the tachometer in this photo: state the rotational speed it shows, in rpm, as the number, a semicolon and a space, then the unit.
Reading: 2800; rpm
